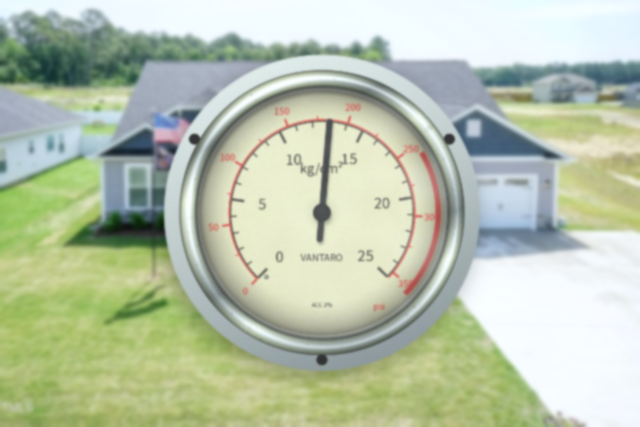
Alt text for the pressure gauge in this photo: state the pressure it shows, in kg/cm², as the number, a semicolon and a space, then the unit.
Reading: 13; kg/cm²
